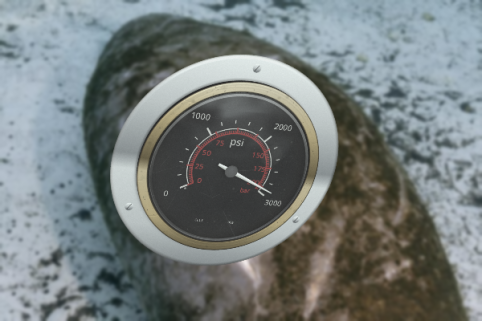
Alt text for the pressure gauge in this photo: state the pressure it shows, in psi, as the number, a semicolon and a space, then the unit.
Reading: 2900; psi
